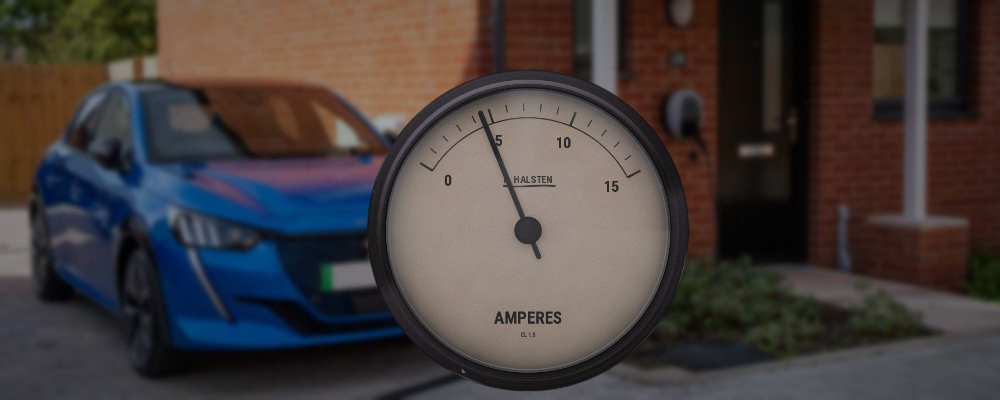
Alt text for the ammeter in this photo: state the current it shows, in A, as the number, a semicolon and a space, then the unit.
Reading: 4.5; A
